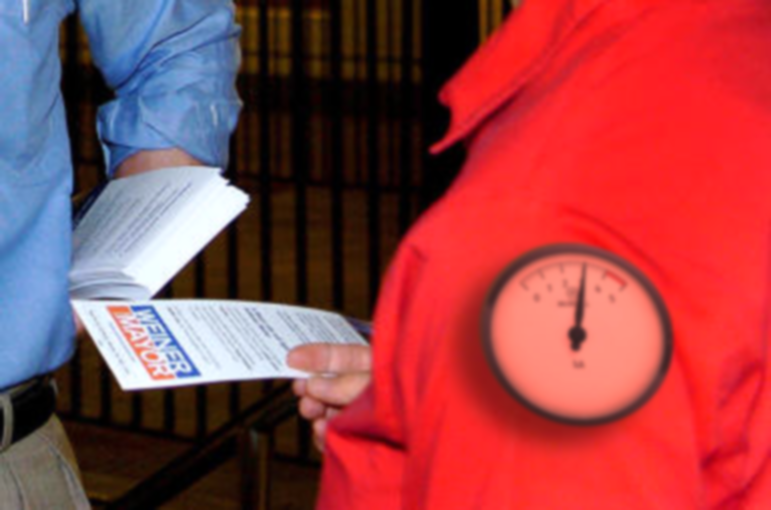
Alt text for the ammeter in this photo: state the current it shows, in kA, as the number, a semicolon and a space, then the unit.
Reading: 3; kA
